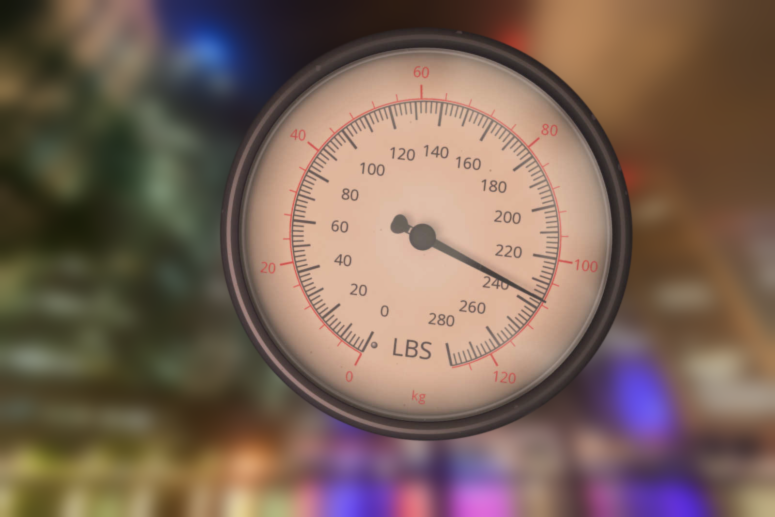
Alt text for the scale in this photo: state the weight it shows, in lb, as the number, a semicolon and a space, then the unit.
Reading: 236; lb
